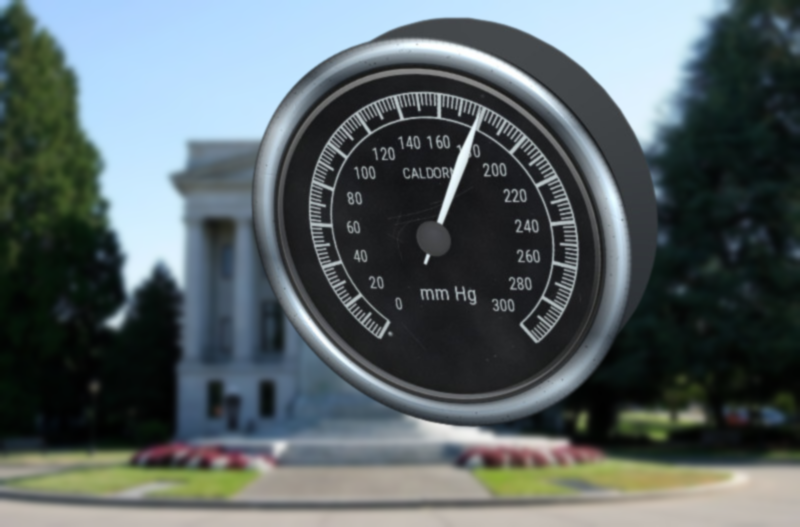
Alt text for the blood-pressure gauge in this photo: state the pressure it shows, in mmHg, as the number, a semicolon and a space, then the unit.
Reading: 180; mmHg
